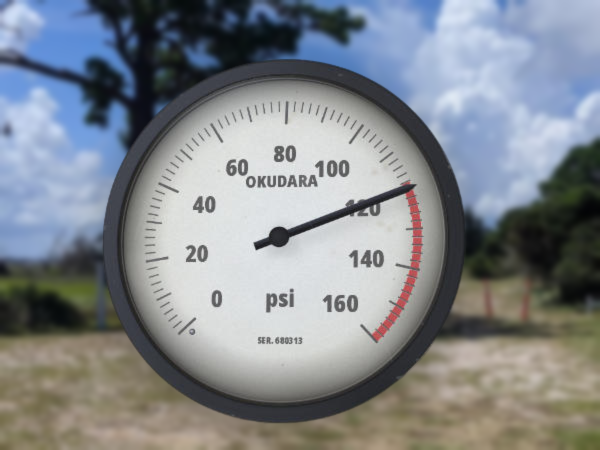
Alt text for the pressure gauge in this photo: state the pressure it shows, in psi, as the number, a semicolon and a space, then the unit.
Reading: 120; psi
